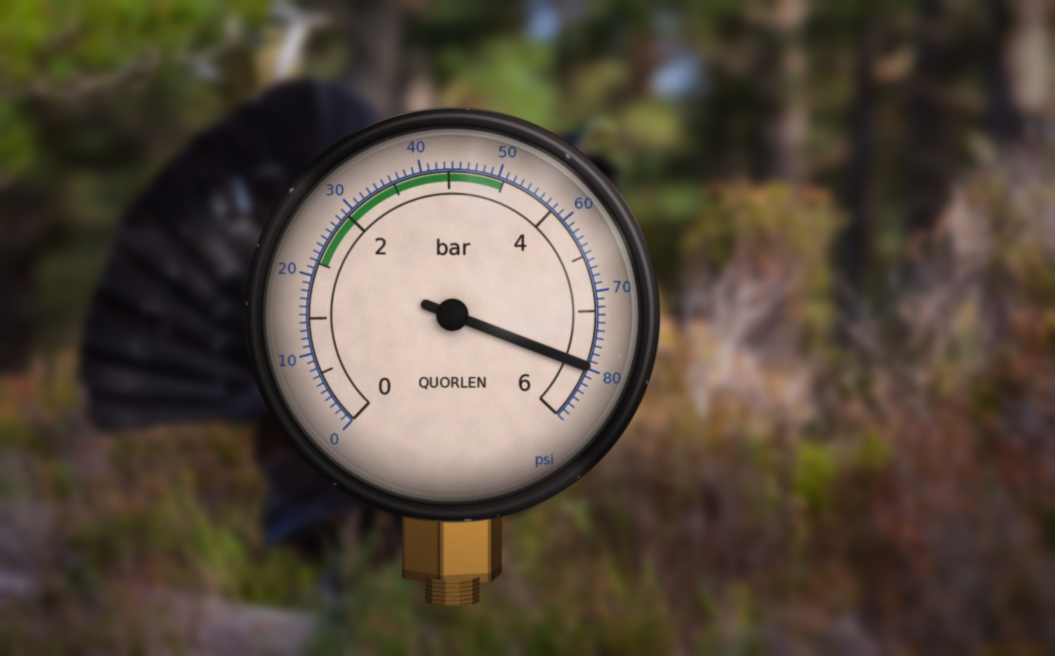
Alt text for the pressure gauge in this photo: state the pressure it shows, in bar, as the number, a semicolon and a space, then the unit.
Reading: 5.5; bar
